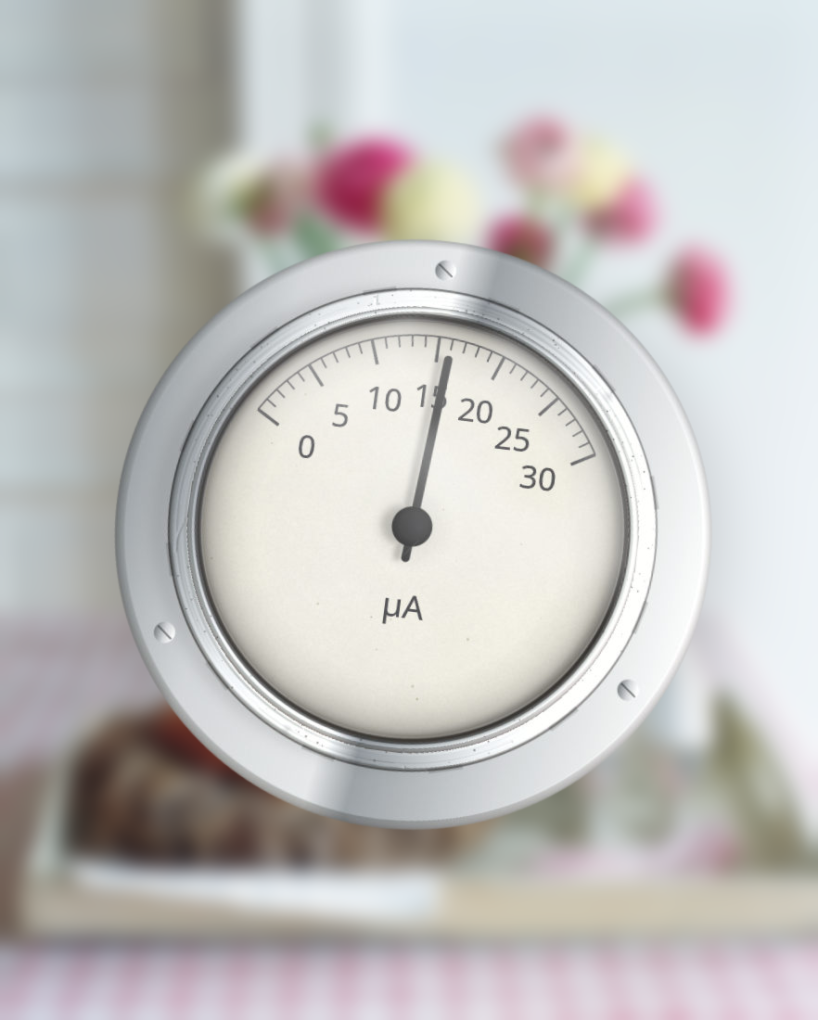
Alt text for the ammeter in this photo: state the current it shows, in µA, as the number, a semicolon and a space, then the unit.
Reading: 16; µA
